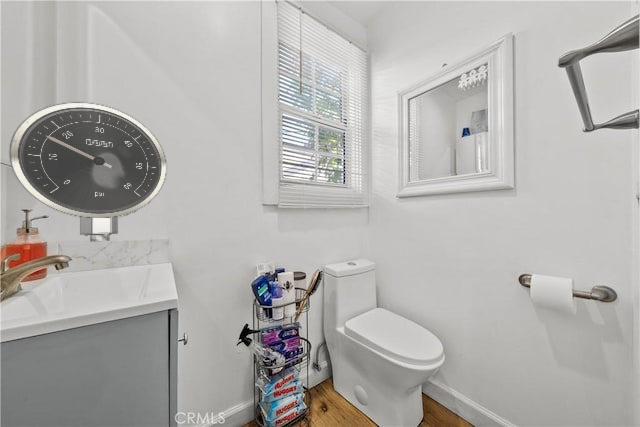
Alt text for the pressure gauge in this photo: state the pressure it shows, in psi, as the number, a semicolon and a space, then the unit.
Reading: 16; psi
